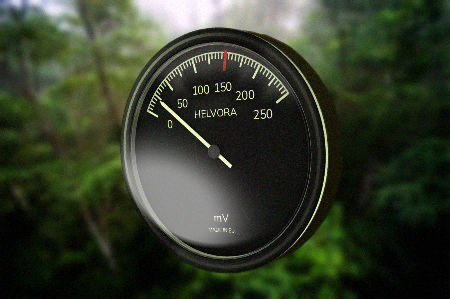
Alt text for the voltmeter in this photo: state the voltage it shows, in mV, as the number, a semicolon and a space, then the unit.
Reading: 25; mV
